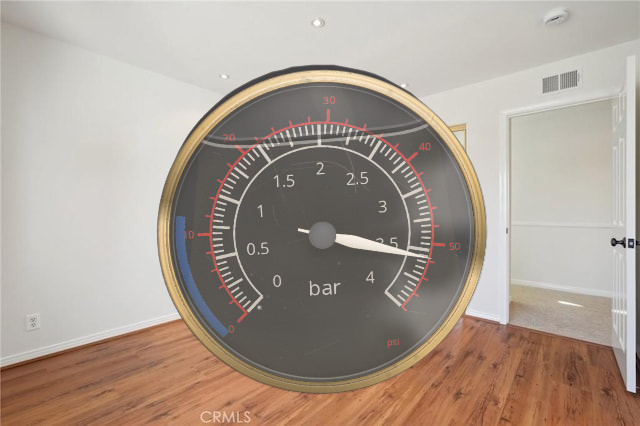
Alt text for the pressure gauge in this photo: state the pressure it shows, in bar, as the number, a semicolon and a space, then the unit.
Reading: 3.55; bar
